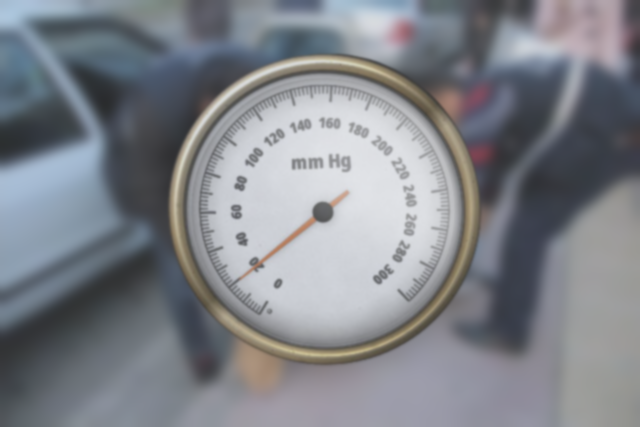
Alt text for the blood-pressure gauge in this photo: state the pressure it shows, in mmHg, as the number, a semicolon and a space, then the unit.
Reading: 20; mmHg
